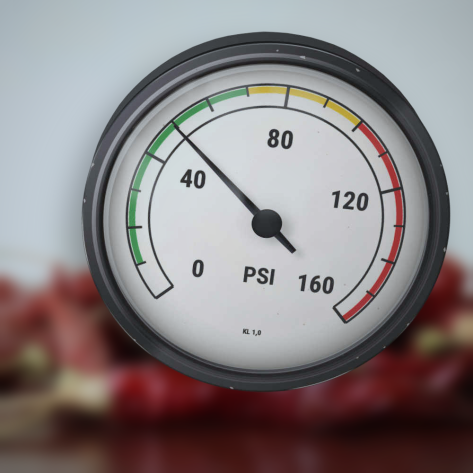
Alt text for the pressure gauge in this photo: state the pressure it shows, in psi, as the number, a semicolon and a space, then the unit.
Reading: 50; psi
